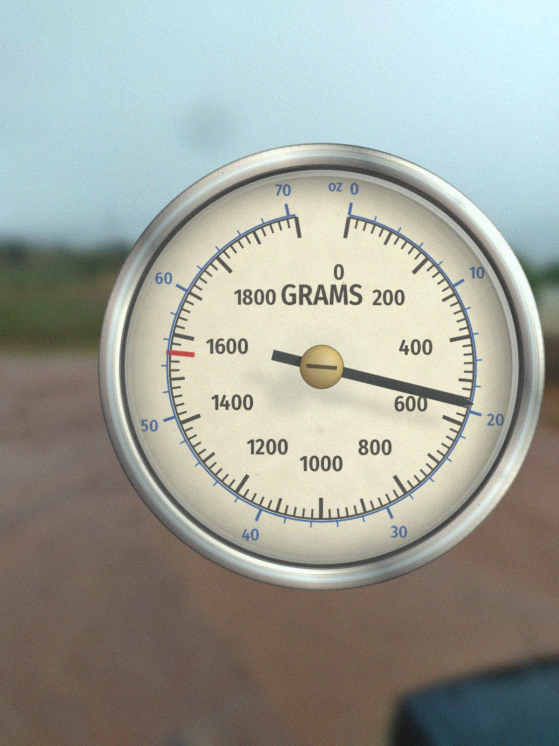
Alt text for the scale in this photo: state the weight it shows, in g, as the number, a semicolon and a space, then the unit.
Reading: 550; g
